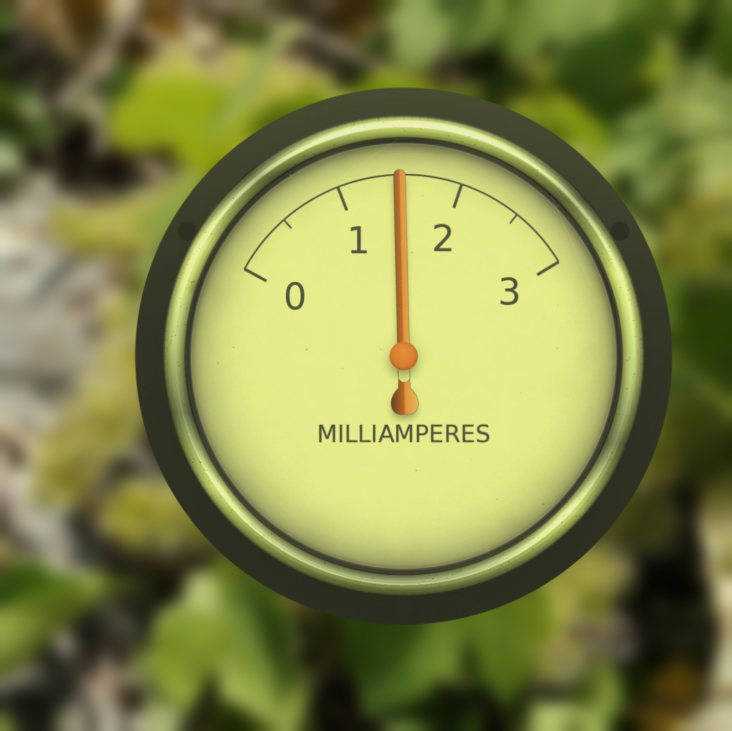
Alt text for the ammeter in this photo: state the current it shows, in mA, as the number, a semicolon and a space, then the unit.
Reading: 1.5; mA
